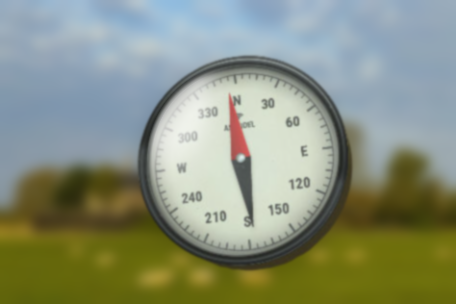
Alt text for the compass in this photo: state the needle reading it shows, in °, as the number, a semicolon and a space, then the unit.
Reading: 355; °
